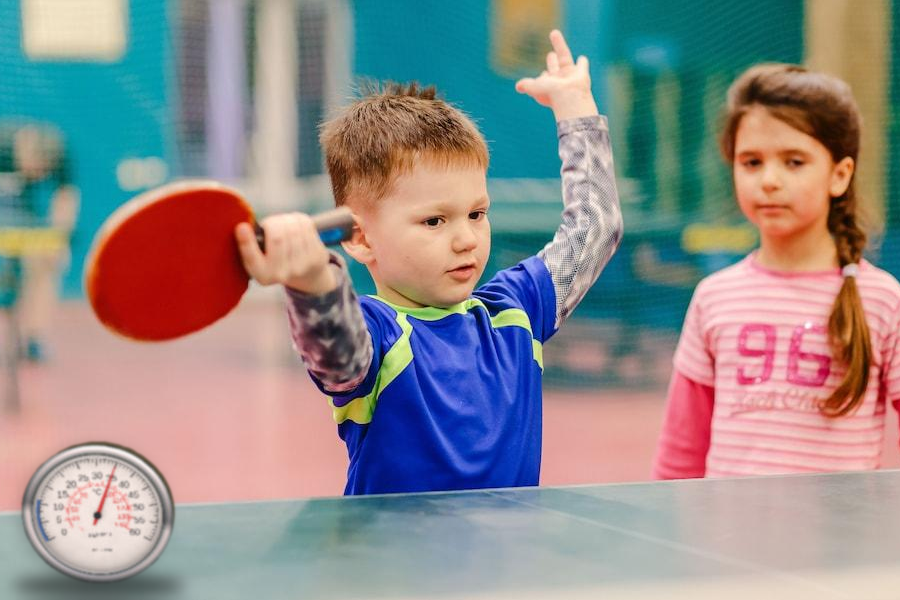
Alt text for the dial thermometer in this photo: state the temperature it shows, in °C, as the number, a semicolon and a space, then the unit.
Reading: 35; °C
